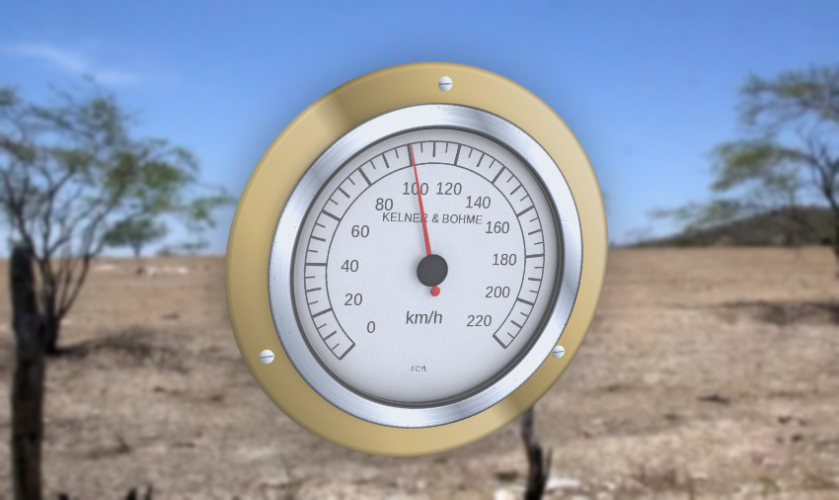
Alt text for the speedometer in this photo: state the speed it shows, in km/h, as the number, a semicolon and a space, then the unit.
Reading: 100; km/h
